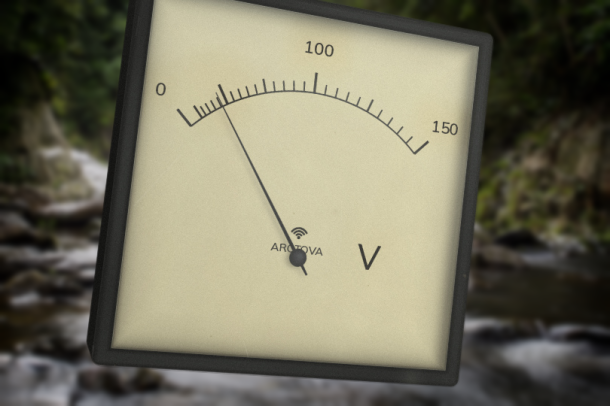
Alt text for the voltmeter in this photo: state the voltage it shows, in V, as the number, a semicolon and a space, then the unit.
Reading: 45; V
